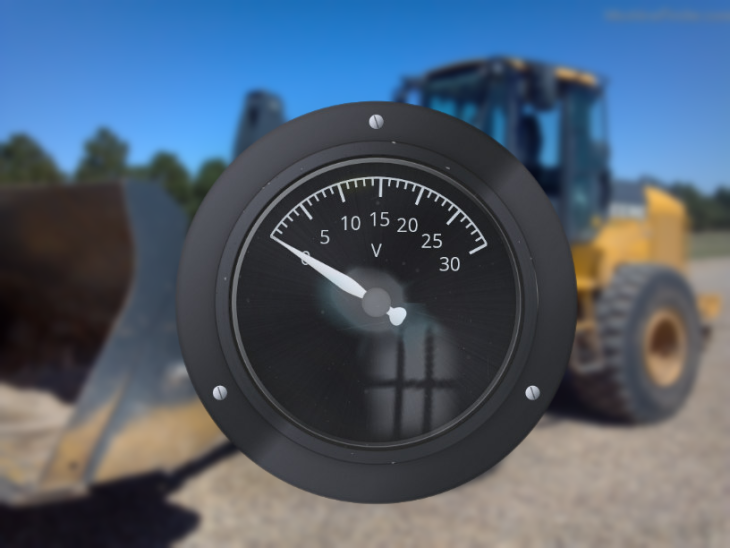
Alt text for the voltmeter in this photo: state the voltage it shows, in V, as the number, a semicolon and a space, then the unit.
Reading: 0; V
